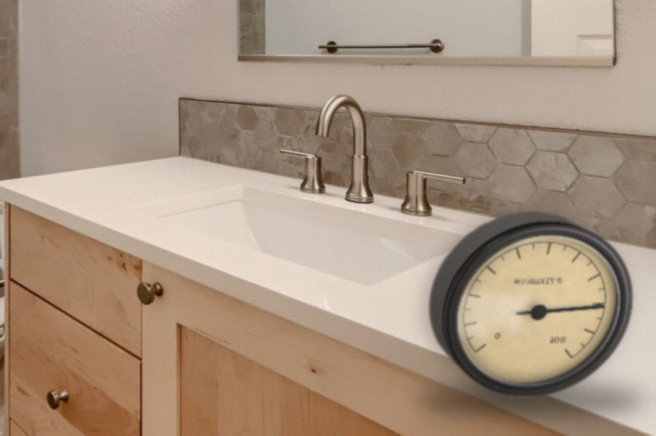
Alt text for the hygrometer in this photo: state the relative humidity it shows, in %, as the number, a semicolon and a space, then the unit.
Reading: 80; %
